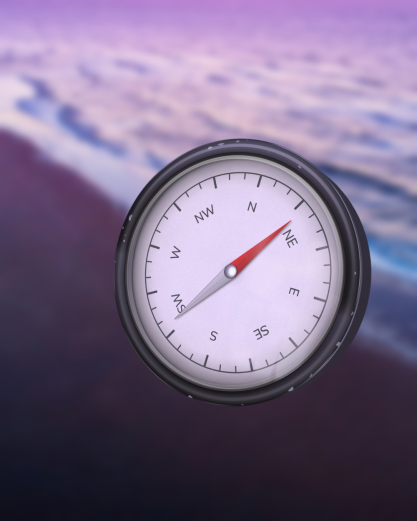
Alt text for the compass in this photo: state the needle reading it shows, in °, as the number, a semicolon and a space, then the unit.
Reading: 35; °
